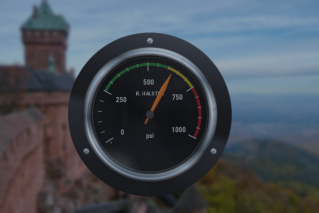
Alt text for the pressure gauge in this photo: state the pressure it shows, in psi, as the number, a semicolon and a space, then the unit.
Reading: 625; psi
